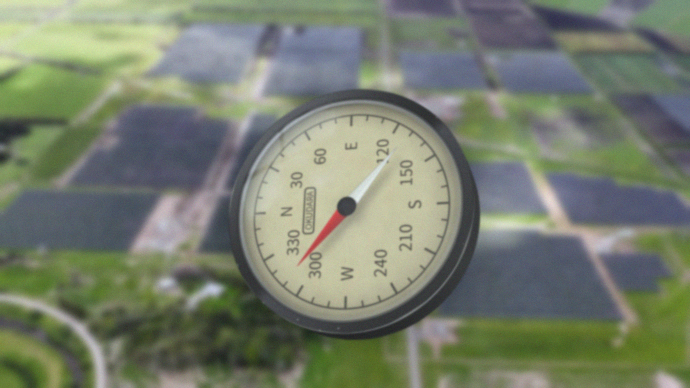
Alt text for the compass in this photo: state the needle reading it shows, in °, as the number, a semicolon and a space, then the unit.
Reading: 310; °
